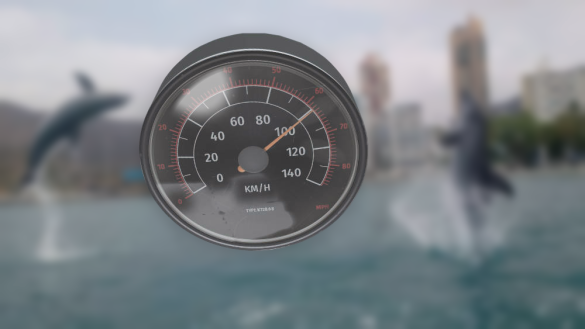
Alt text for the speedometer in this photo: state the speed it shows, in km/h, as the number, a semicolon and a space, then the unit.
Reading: 100; km/h
